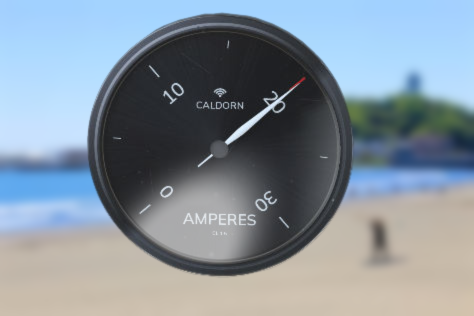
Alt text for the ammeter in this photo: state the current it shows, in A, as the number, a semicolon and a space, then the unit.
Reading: 20; A
